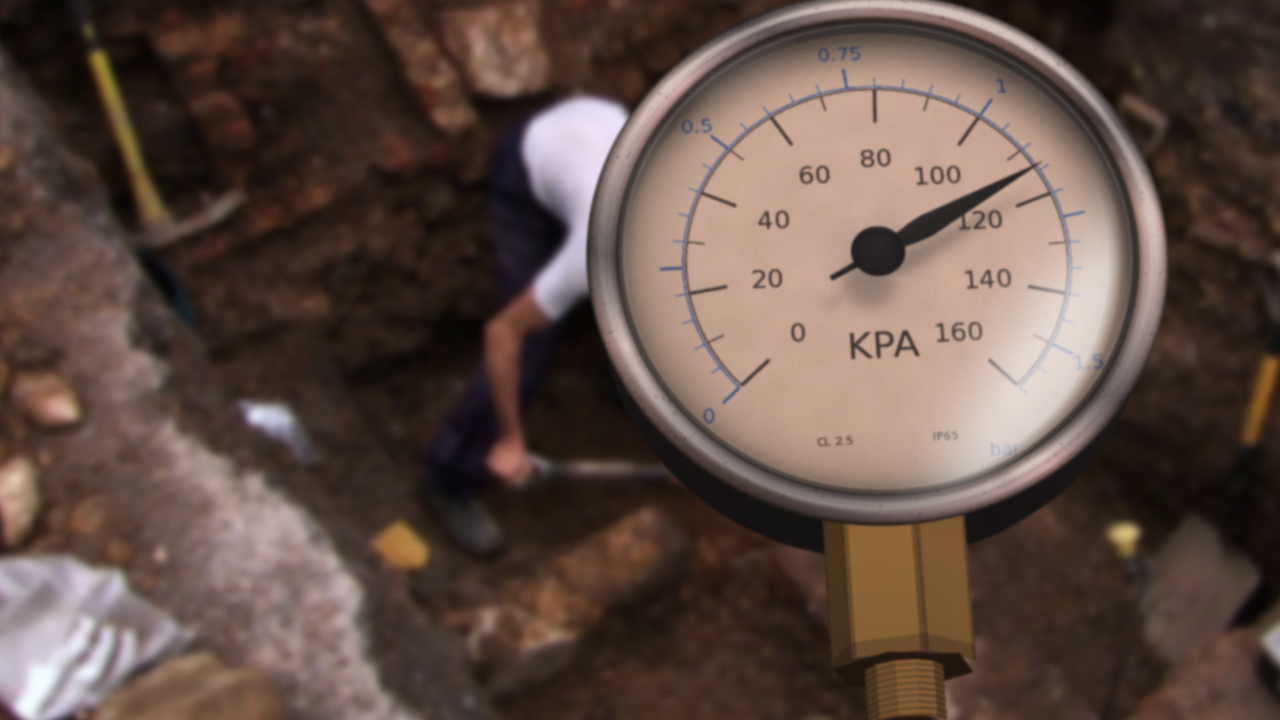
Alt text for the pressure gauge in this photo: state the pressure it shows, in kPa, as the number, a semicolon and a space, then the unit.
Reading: 115; kPa
